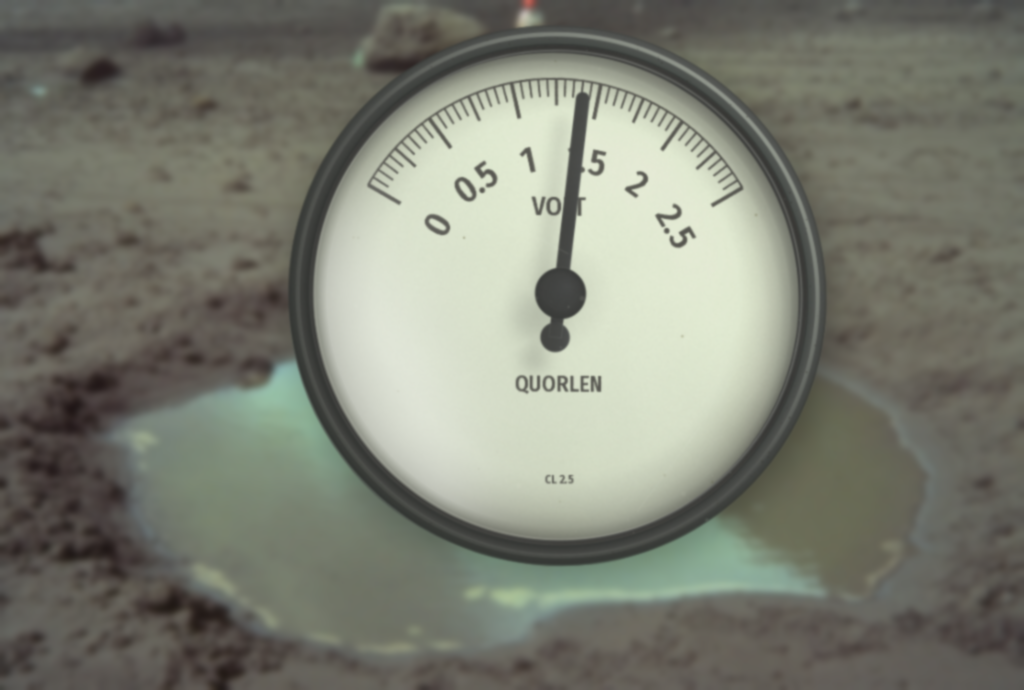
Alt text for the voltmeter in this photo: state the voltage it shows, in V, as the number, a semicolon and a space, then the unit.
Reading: 1.4; V
